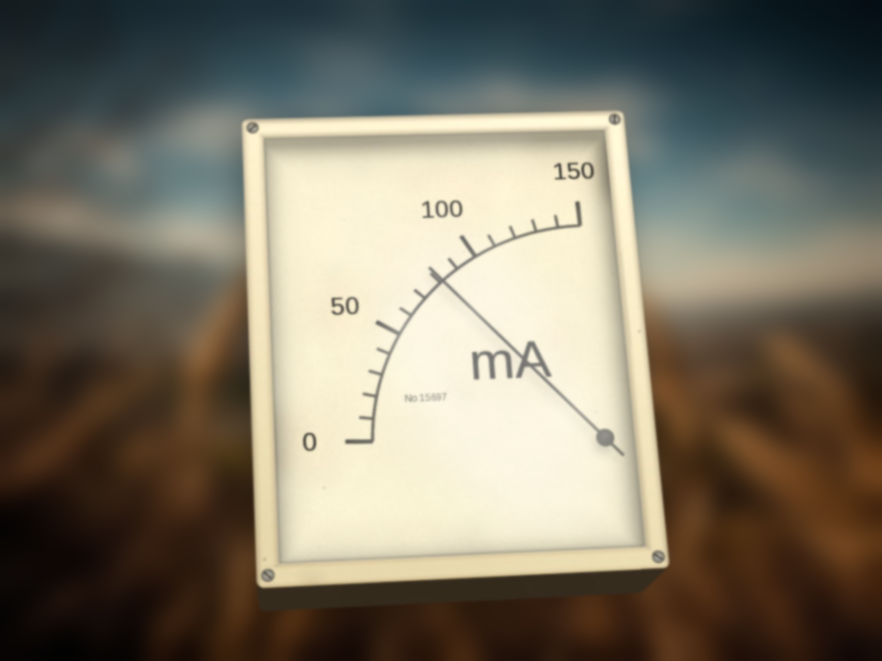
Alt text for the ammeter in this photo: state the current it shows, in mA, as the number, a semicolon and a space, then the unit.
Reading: 80; mA
